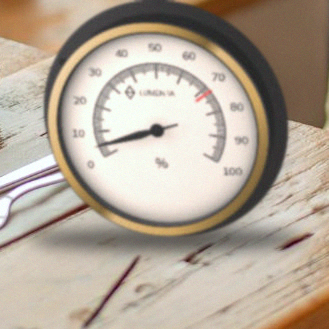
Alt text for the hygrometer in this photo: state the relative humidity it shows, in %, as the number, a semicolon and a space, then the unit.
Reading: 5; %
